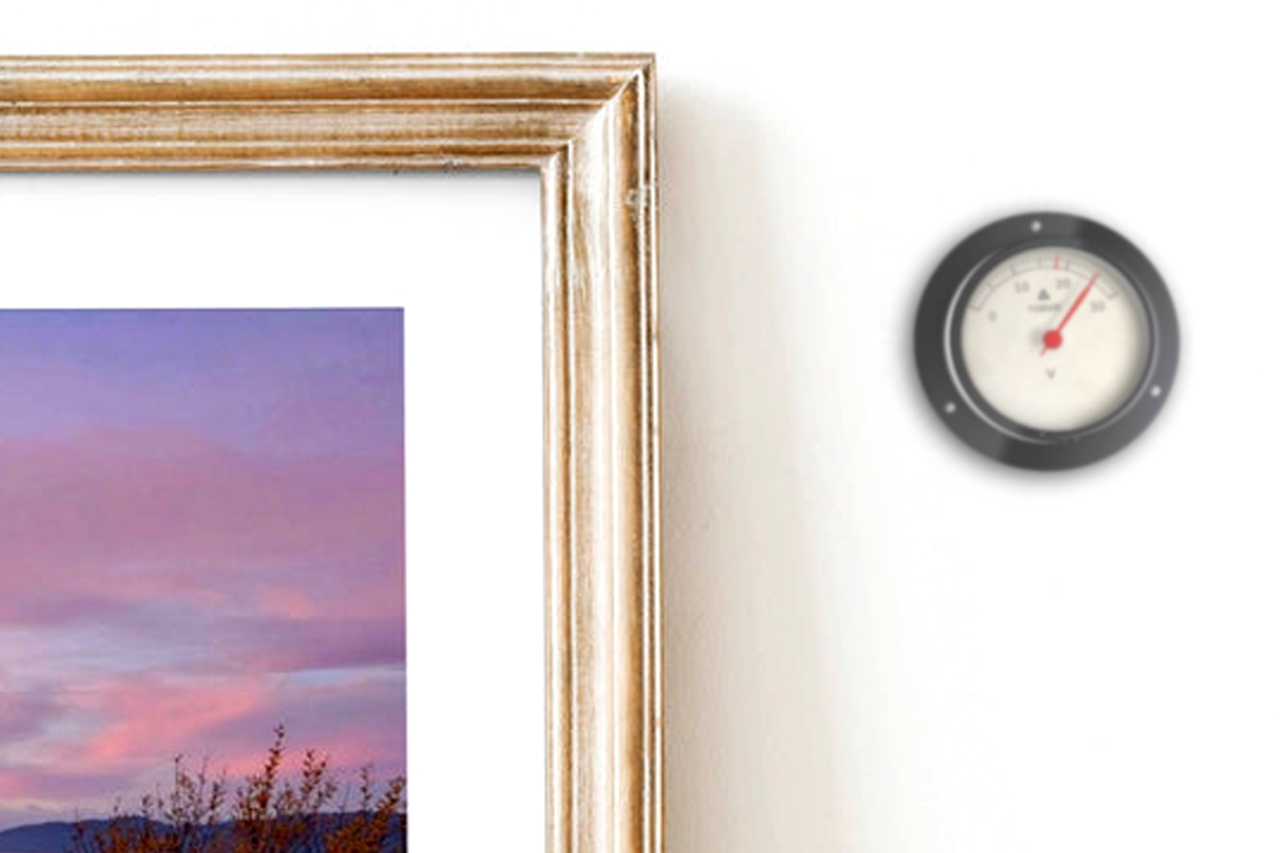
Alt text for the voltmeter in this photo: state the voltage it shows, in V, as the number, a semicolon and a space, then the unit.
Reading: 25; V
